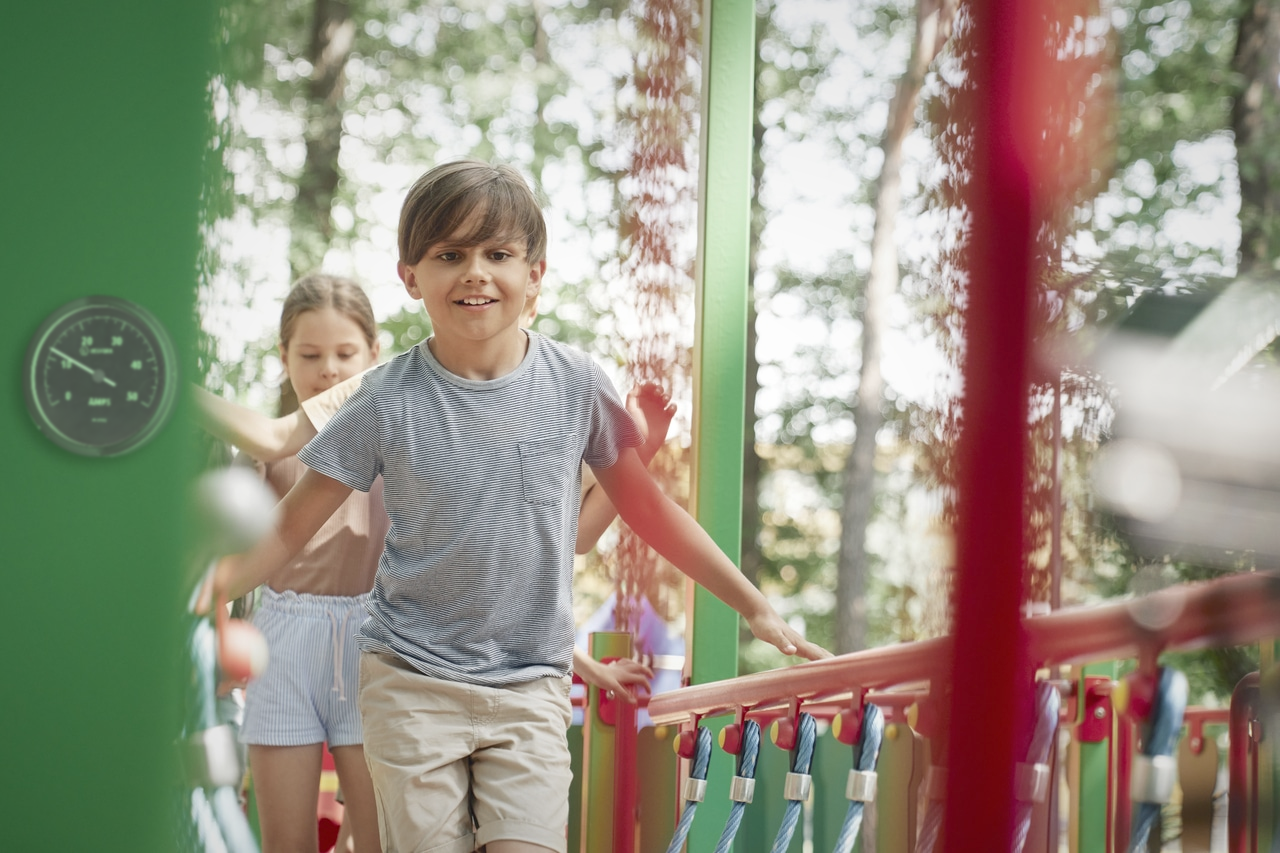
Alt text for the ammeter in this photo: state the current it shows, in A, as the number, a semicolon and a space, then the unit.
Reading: 12; A
